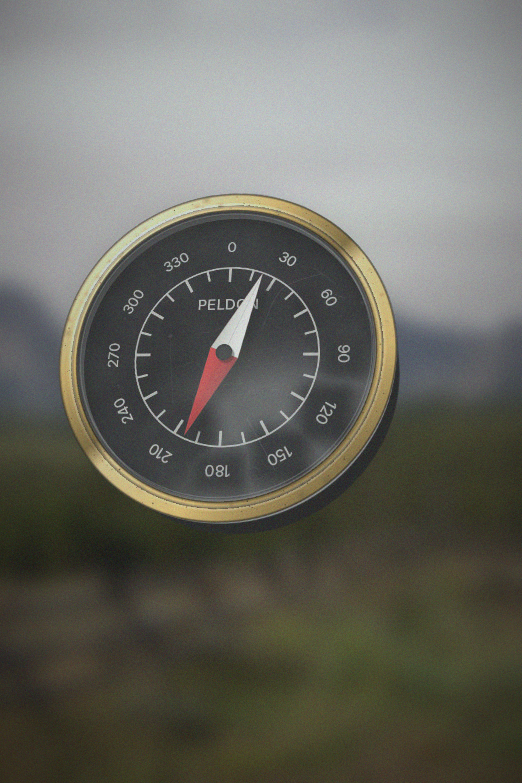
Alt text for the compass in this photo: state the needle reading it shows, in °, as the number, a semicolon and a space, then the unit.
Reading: 202.5; °
